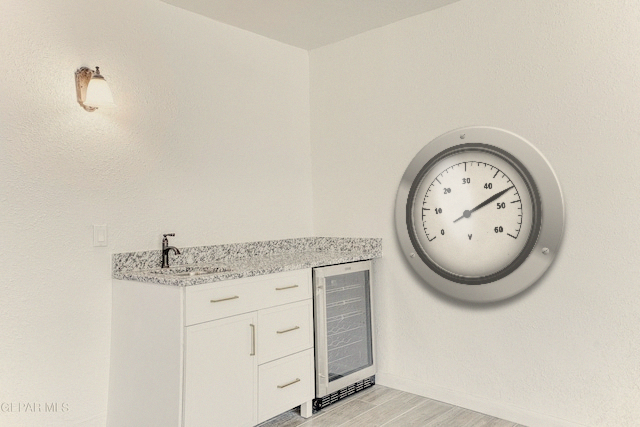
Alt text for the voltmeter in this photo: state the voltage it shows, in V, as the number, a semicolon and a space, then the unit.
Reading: 46; V
